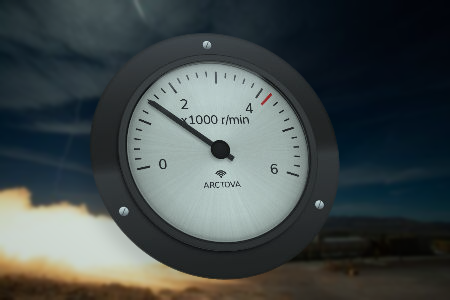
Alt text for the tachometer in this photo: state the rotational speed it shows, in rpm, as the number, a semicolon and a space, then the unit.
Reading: 1400; rpm
